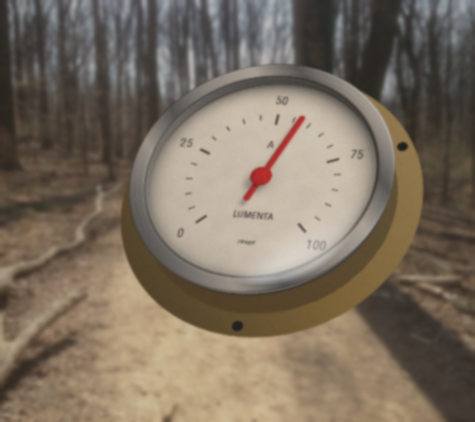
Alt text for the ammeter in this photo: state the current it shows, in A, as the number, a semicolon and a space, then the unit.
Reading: 57.5; A
